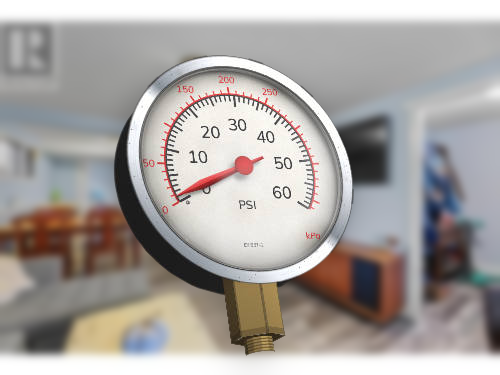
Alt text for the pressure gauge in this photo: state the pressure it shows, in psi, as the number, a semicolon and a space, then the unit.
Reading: 1; psi
